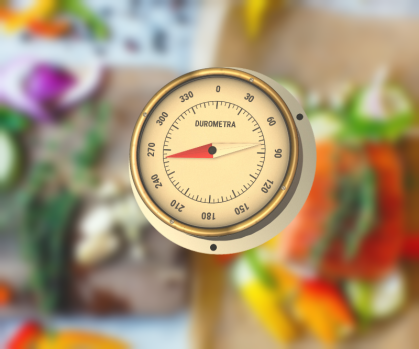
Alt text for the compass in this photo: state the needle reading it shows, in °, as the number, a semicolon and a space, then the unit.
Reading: 260; °
